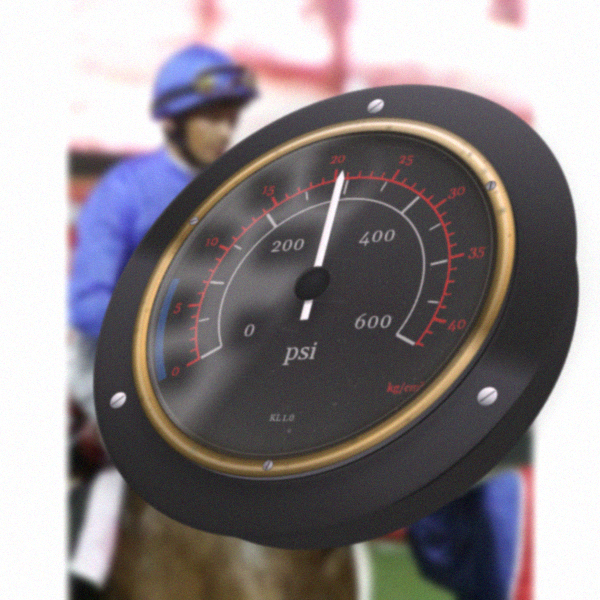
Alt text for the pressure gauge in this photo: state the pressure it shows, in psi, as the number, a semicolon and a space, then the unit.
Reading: 300; psi
